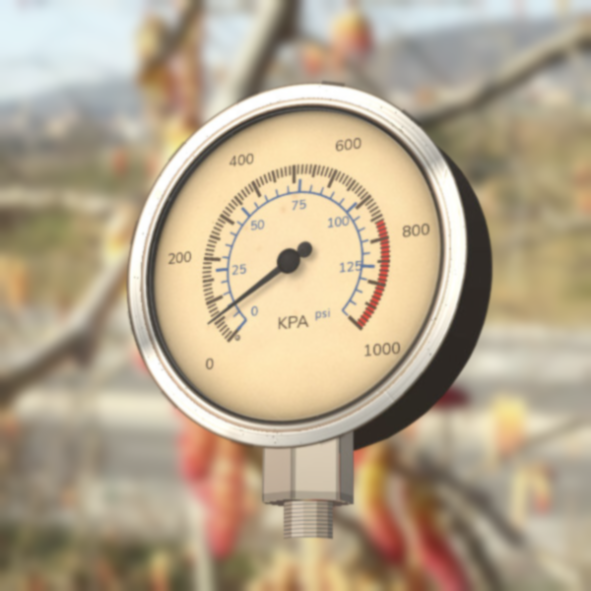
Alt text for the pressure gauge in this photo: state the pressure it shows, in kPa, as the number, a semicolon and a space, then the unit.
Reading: 50; kPa
